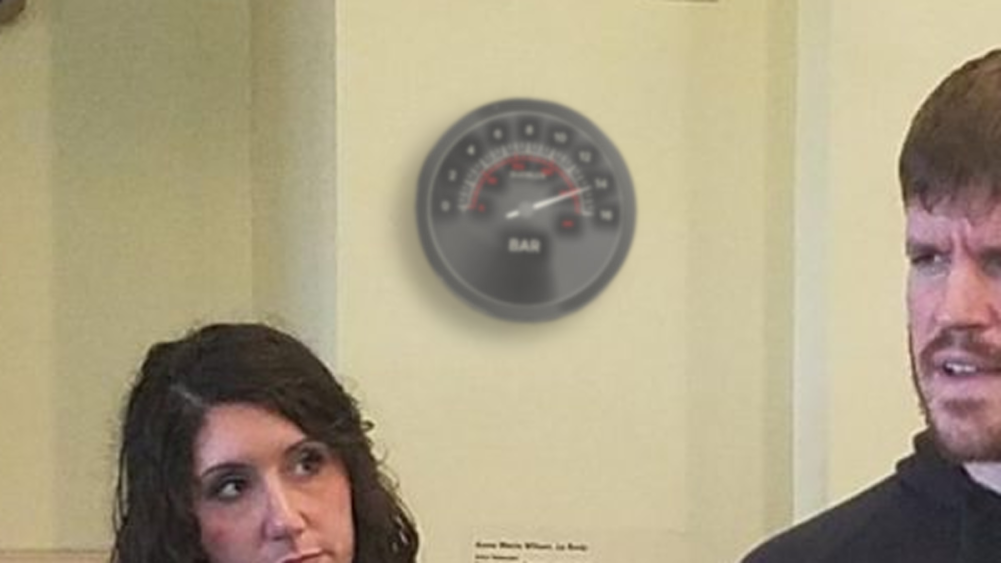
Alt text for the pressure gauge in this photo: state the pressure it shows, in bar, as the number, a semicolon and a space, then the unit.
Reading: 14; bar
